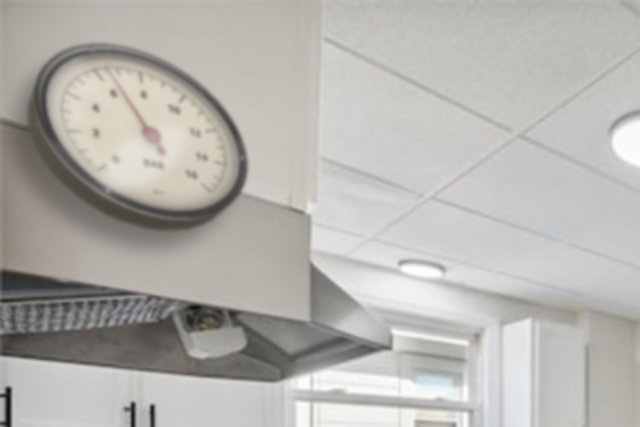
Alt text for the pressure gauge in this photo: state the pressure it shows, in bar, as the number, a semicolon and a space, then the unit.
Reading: 6.5; bar
